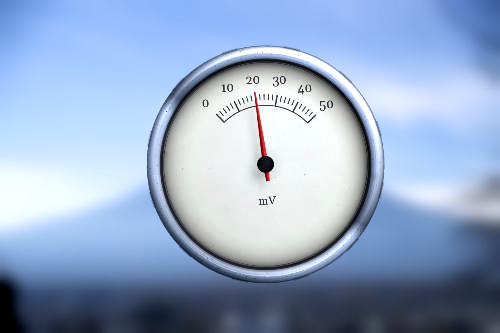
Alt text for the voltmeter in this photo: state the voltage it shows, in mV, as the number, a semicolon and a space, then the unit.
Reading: 20; mV
